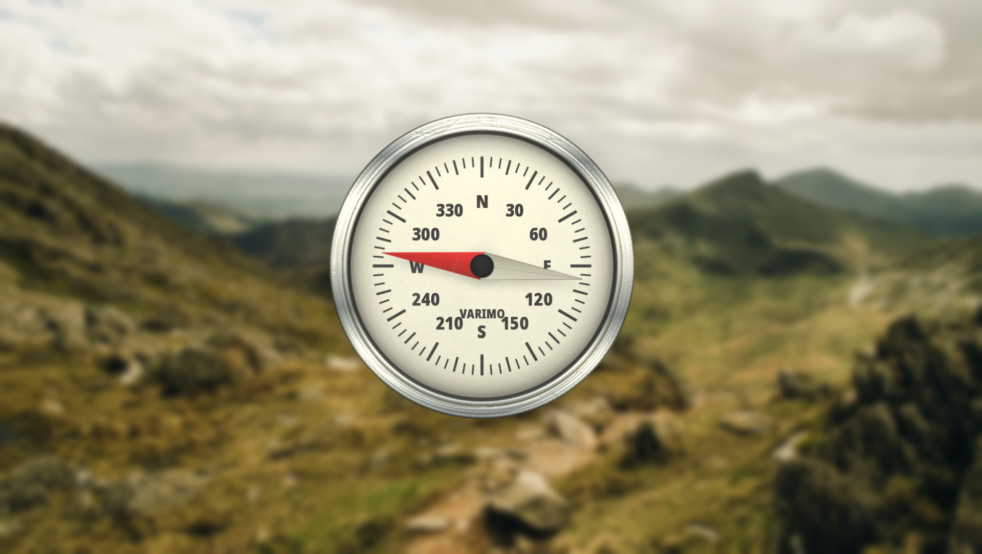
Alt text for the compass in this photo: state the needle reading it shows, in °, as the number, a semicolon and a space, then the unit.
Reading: 277.5; °
